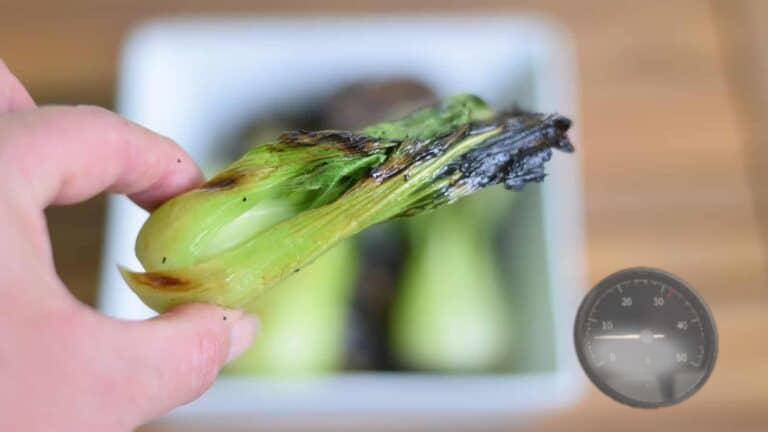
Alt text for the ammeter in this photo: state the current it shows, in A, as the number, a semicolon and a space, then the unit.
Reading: 6; A
